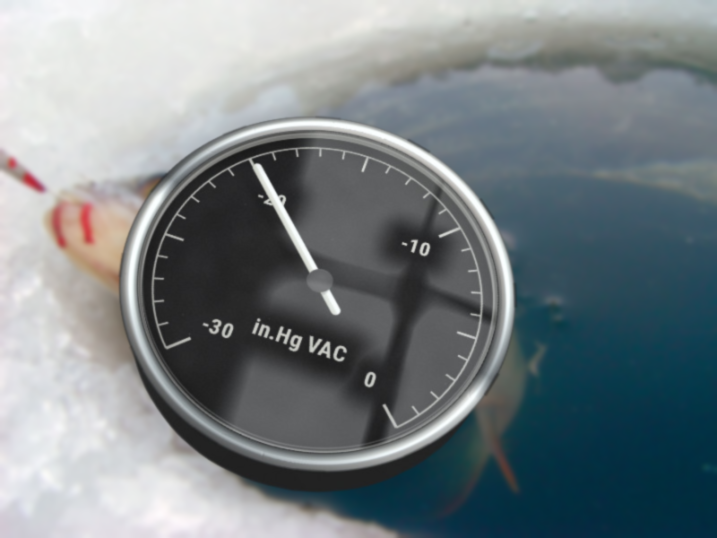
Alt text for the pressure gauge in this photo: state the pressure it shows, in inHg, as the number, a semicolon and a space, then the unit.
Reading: -20; inHg
